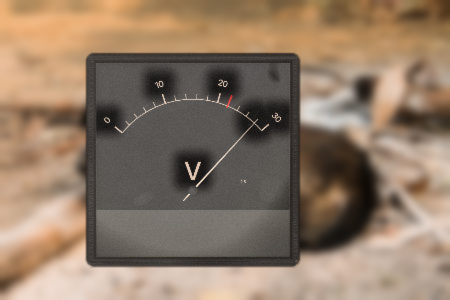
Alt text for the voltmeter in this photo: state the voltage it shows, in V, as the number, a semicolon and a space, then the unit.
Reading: 28; V
